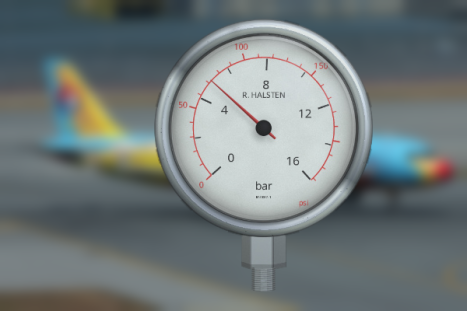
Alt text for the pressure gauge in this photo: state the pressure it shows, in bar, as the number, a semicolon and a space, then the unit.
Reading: 5; bar
